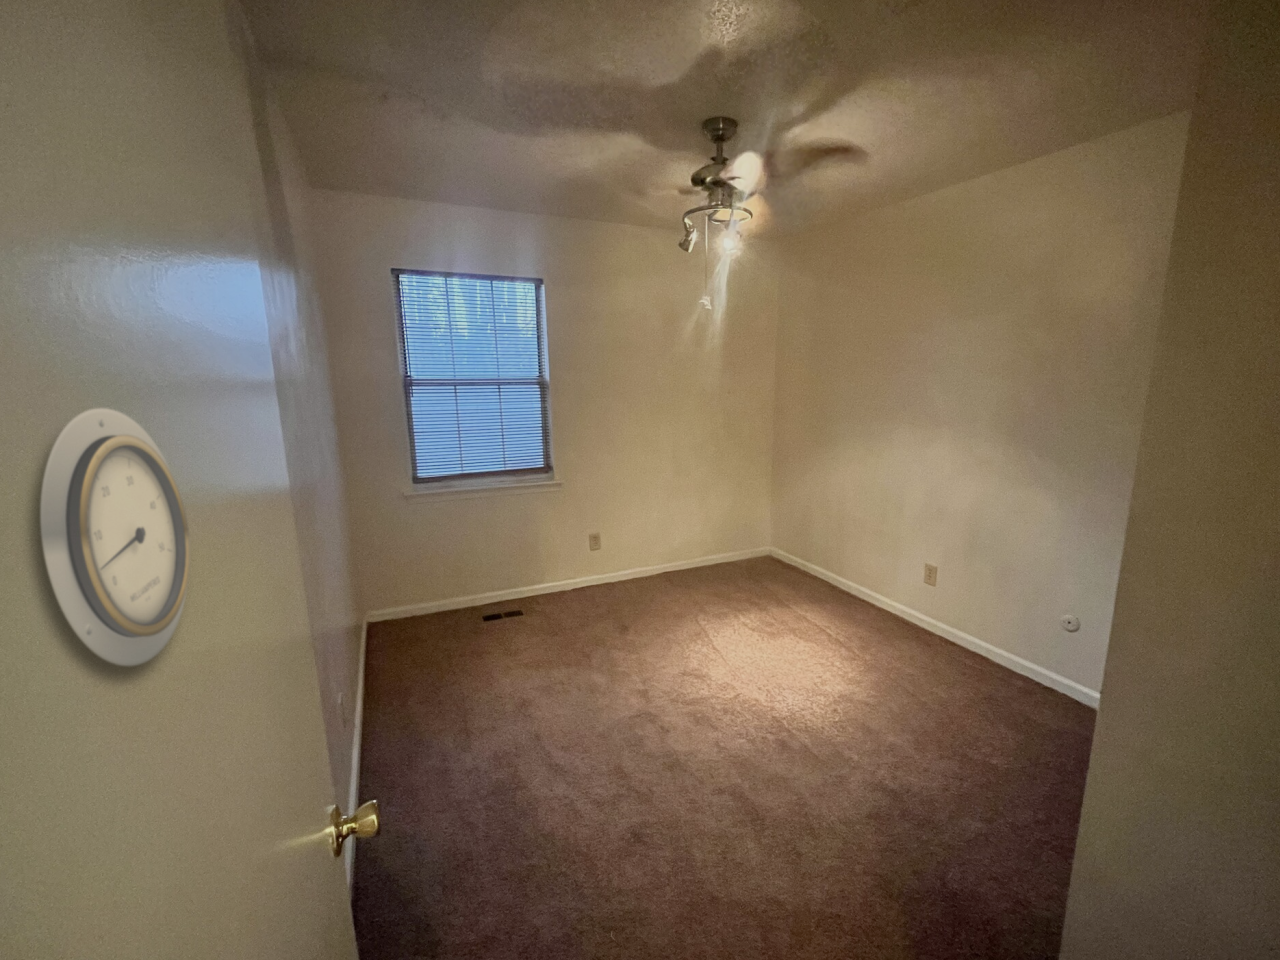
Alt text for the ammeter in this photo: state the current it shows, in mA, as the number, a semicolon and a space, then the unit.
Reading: 5; mA
